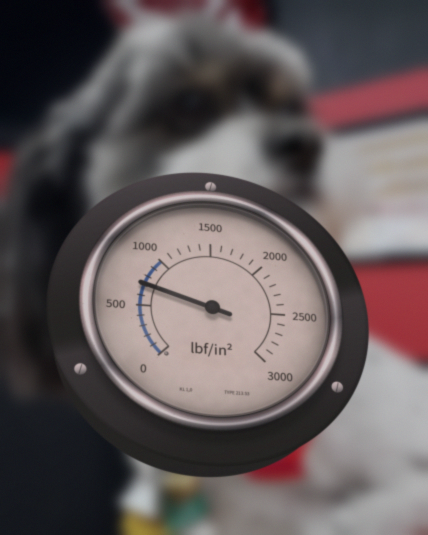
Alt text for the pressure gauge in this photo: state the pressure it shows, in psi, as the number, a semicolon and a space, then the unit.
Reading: 700; psi
